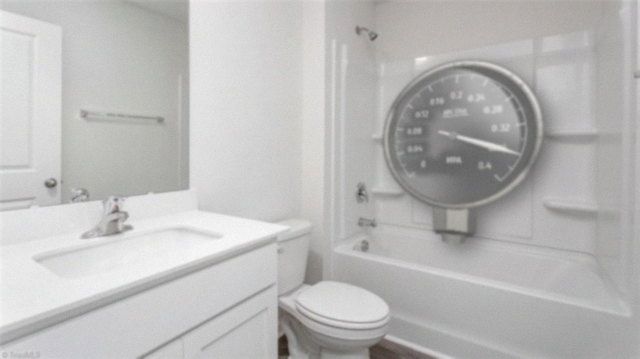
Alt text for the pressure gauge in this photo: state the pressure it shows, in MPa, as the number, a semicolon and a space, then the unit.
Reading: 0.36; MPa
